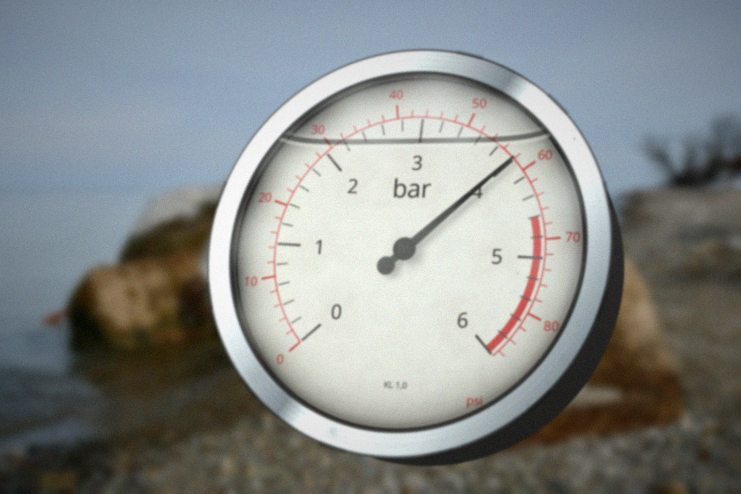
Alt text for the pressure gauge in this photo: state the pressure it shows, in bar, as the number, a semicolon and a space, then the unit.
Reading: 4; bar
